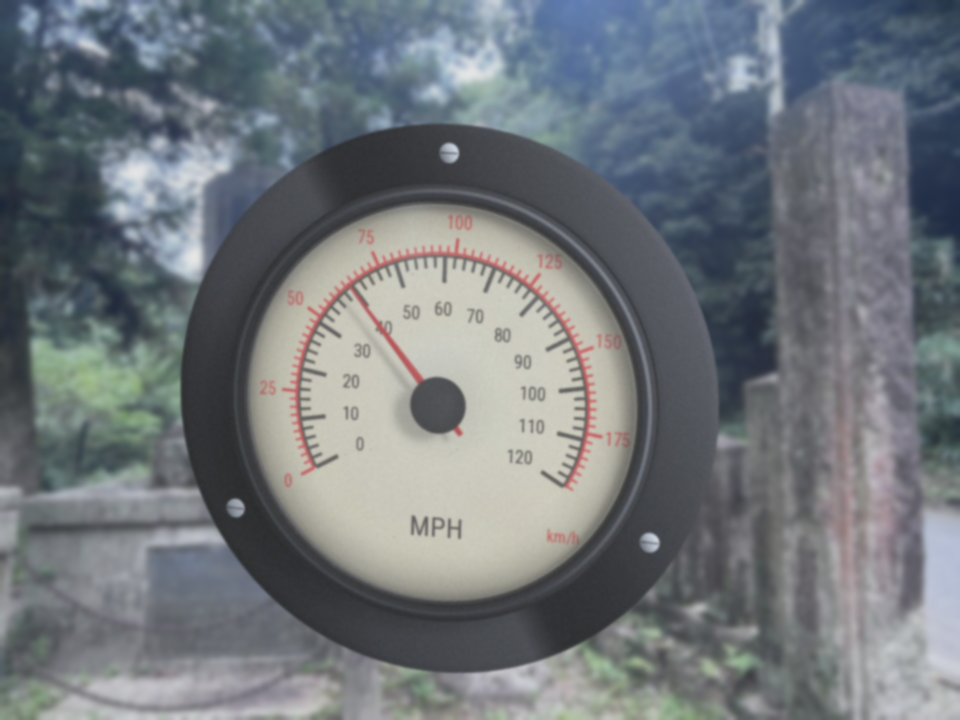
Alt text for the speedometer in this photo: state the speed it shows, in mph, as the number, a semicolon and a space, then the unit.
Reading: 40; mph
